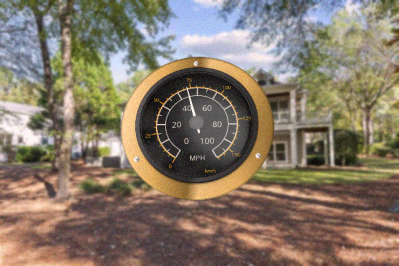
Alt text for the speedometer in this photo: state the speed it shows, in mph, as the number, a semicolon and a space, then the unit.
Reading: 45; mph
